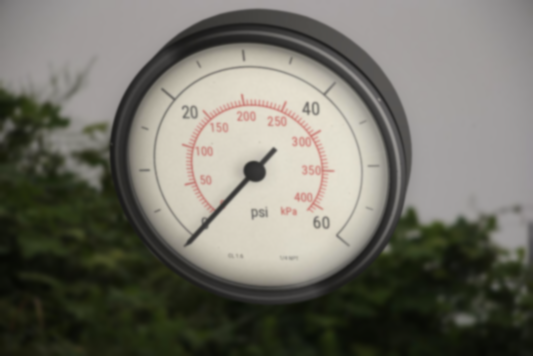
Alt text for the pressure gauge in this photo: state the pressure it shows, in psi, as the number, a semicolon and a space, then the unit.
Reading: 0; psi
